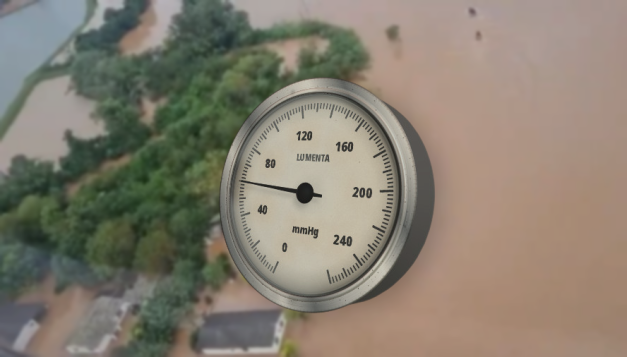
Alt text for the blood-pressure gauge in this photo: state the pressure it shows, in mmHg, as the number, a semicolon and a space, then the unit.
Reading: 60; mmHg
